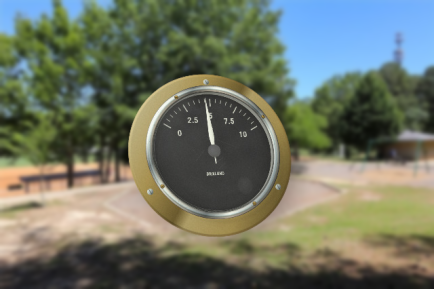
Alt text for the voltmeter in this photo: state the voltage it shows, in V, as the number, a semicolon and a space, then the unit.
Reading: 4.5; V
